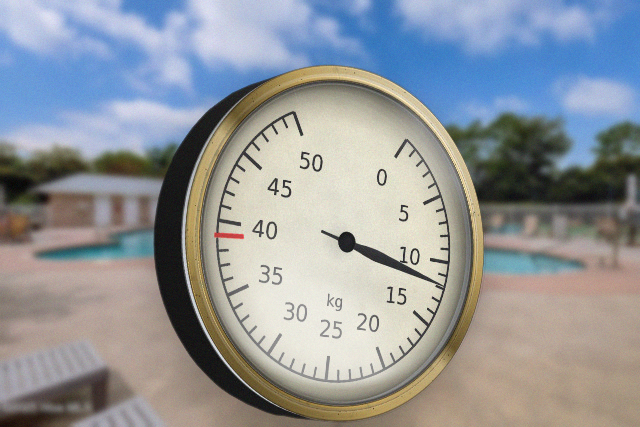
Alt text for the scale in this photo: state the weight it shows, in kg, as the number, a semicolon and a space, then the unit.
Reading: 12; kg
